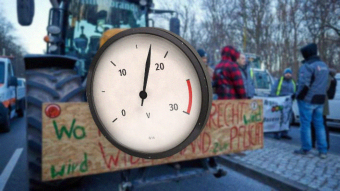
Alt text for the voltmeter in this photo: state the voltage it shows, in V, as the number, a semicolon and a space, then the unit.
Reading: 17.5; V
